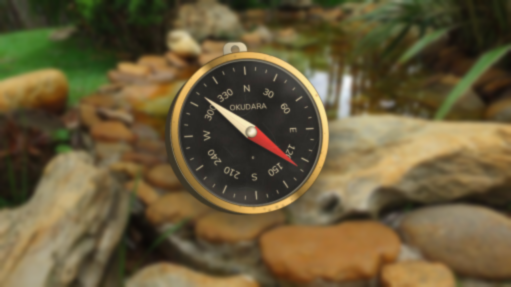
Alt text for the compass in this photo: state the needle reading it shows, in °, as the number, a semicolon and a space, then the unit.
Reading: 130; °
